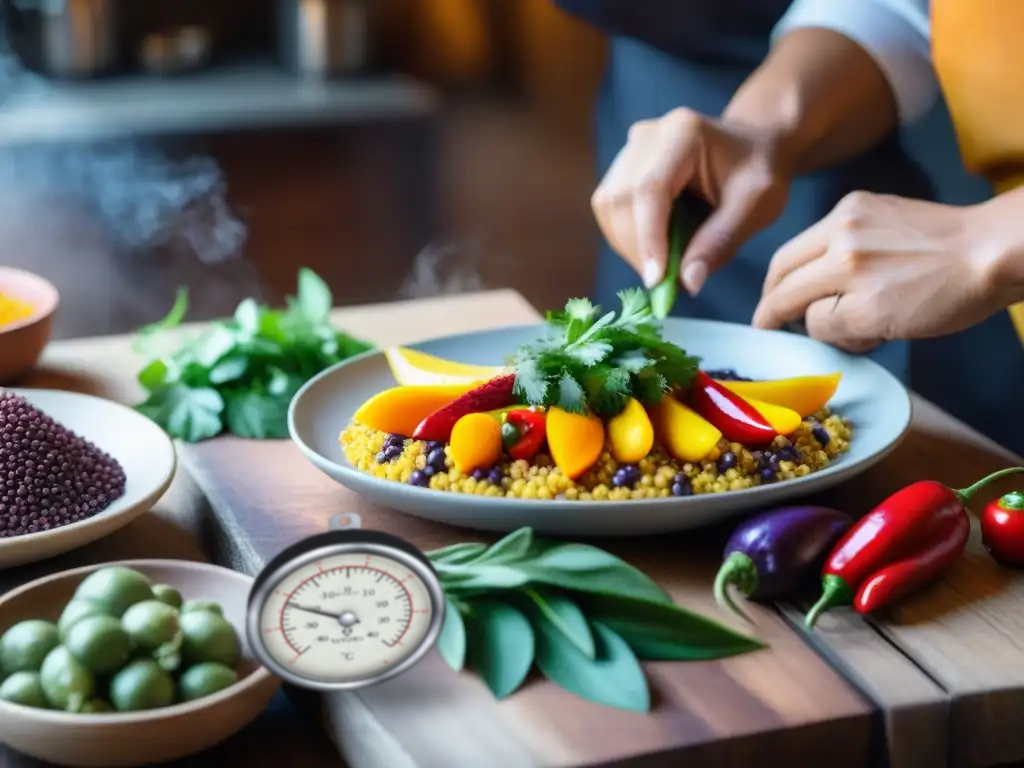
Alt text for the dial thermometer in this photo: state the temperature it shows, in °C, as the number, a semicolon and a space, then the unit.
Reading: -20; °C
